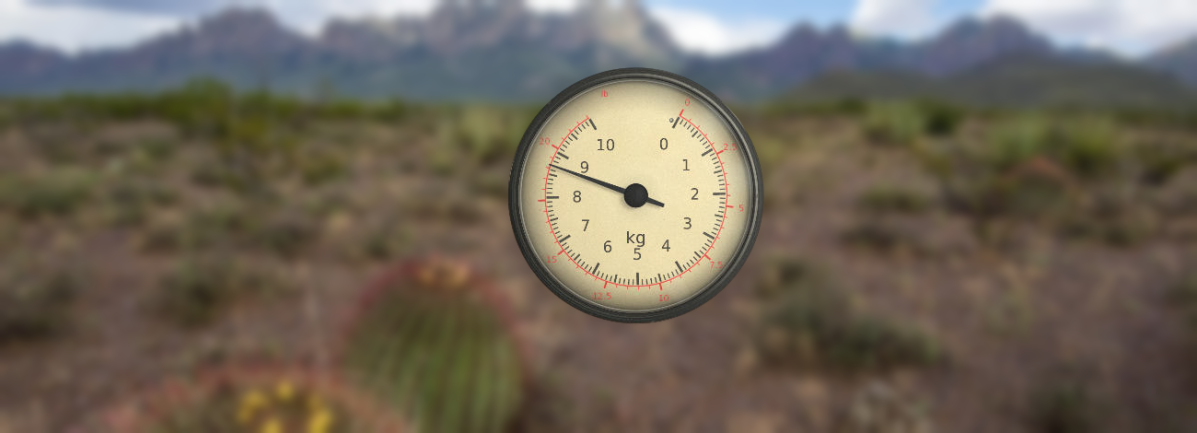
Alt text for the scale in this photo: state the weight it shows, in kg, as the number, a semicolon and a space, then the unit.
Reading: 8.7; kg
